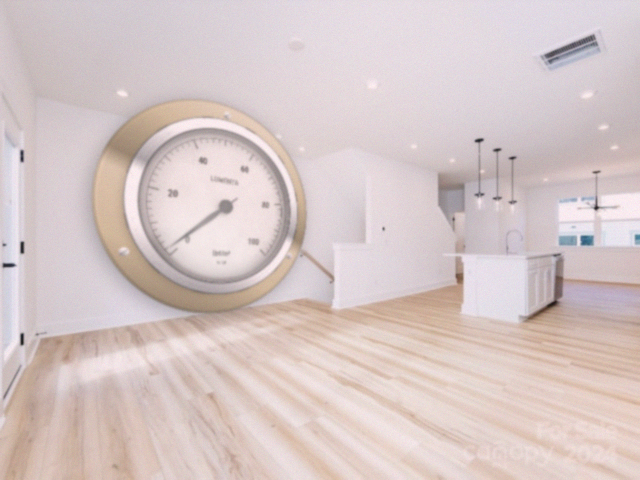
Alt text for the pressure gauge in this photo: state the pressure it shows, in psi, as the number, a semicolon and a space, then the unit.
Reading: 2; psi
